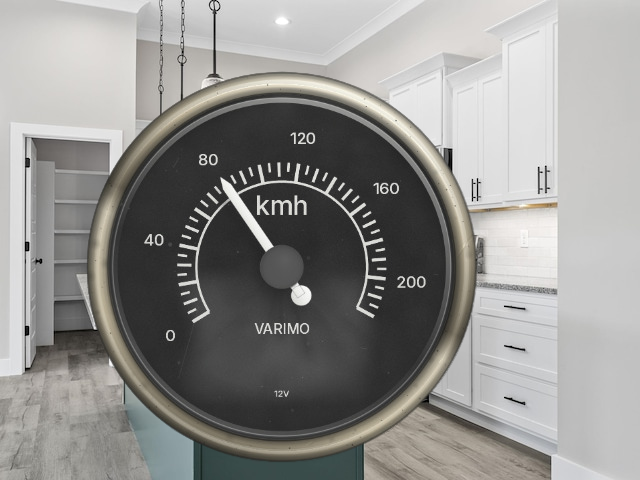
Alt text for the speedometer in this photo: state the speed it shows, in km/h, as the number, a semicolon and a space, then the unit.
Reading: 80; km/h
